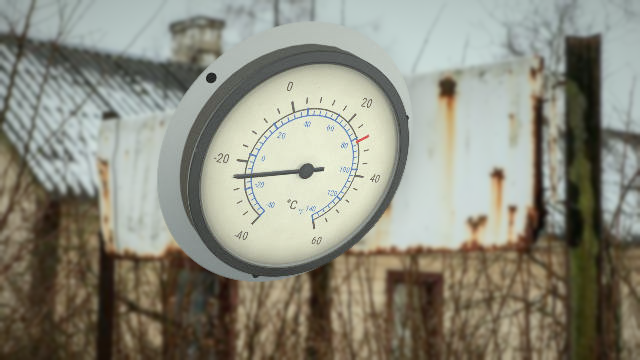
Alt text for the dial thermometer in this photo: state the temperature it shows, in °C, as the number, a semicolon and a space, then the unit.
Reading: -24; °C
